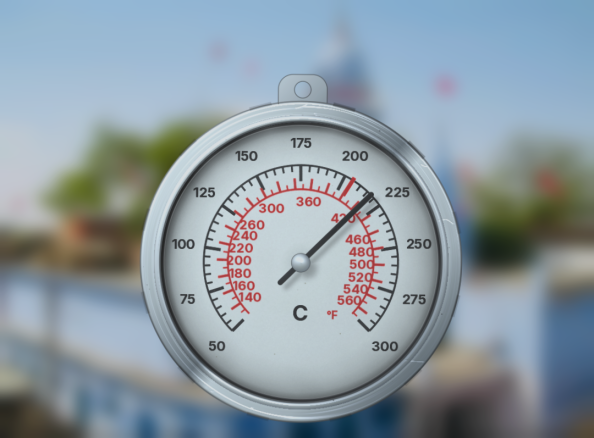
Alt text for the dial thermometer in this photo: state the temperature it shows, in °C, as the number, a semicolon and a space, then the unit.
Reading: 217.5; °C
